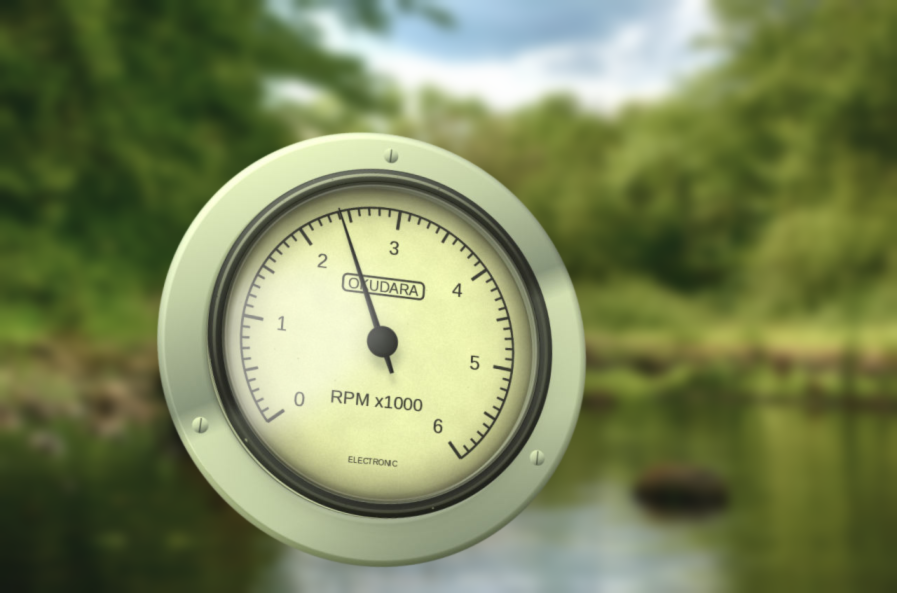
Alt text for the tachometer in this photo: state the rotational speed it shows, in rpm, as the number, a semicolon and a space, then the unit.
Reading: 2400; rpm
